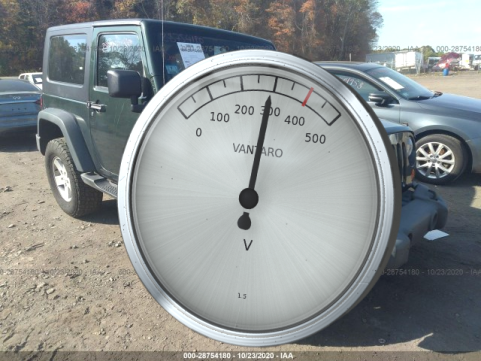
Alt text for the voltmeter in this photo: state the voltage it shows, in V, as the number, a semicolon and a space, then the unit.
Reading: 300; V
